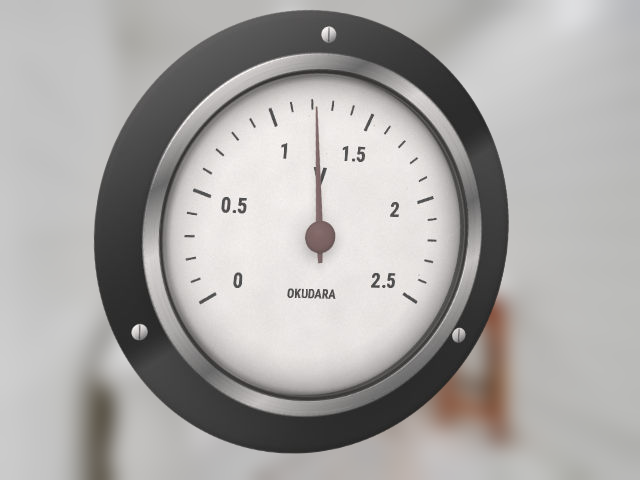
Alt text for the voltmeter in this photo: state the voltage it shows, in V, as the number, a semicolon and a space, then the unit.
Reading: 1.2; V
